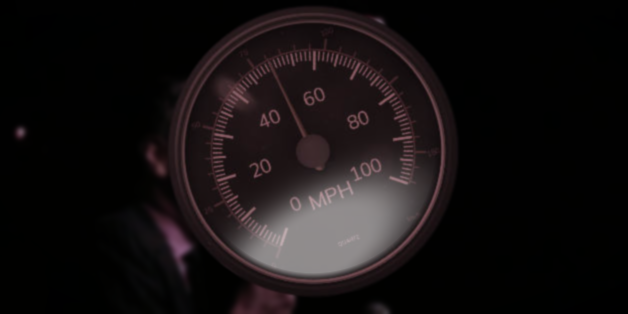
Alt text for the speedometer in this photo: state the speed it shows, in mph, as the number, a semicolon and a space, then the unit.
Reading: 50; mph
